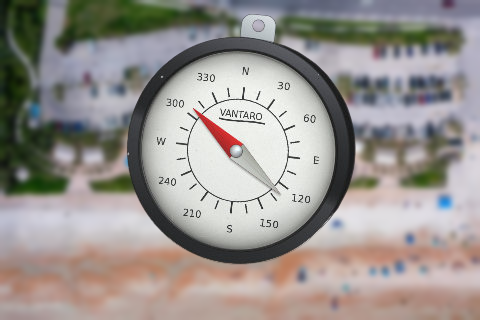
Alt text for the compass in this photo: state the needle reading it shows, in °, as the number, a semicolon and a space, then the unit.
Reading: 307.5; °
